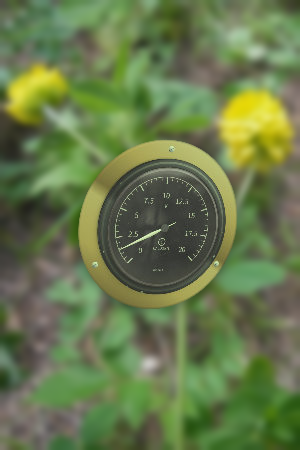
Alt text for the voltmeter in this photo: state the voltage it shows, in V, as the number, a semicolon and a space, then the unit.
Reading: 1.5; V
